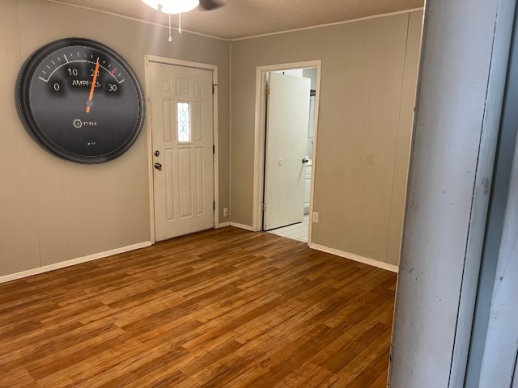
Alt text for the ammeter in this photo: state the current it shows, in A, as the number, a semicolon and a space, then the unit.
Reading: 20; A
